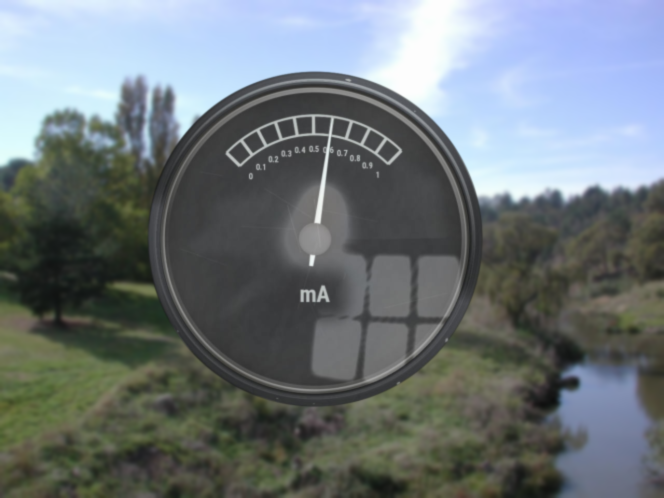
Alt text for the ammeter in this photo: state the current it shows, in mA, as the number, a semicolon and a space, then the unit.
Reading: 0.6; mA
